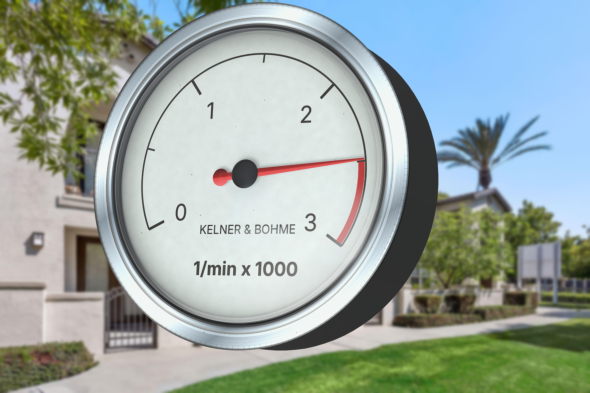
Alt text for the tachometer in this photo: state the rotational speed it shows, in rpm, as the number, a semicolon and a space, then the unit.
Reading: 2500; rpm
